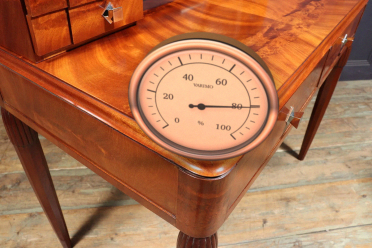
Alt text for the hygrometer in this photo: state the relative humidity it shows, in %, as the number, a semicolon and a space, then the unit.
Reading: 80; %
